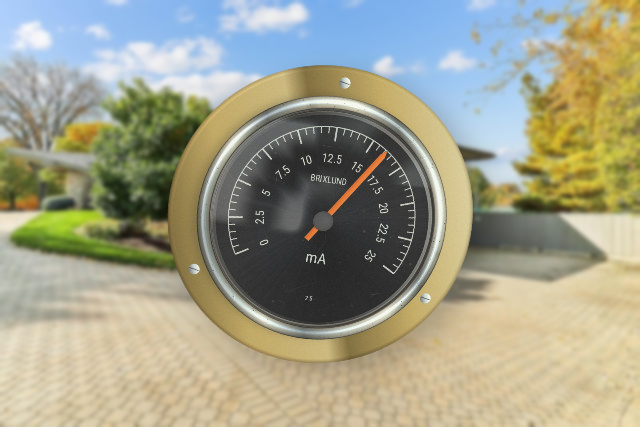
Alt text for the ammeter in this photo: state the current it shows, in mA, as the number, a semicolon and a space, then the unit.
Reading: 16; mA
